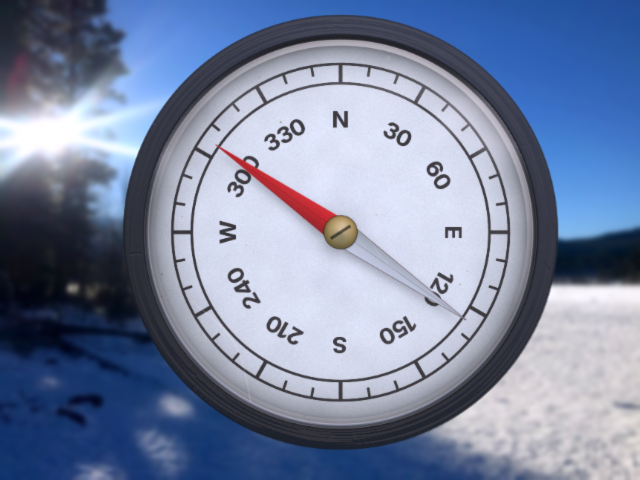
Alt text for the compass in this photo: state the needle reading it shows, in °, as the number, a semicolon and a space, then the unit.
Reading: 305; °
